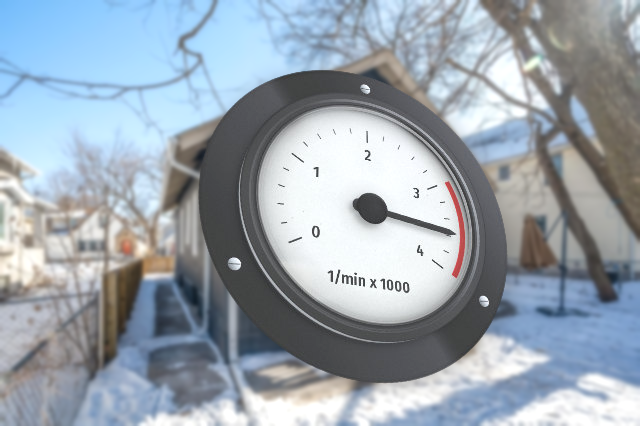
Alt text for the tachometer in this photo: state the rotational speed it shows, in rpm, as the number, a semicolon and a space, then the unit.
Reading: 3600; rpm
